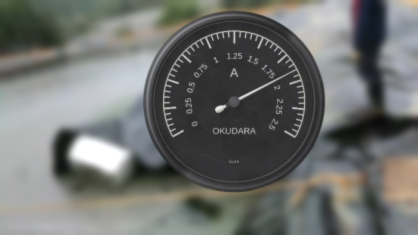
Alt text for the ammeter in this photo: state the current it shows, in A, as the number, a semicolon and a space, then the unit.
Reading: 1.9; A
